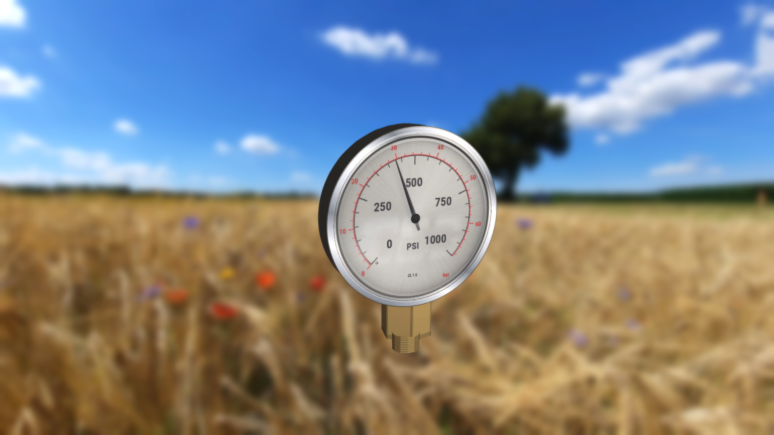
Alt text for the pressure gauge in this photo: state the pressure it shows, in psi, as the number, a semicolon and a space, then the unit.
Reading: 425; psi
